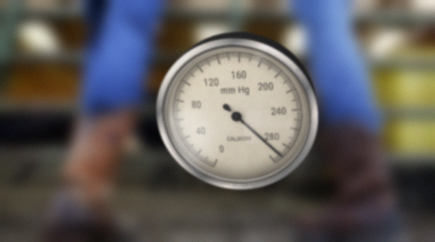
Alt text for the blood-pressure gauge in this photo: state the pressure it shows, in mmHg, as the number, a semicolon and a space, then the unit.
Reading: 290; mmHg
